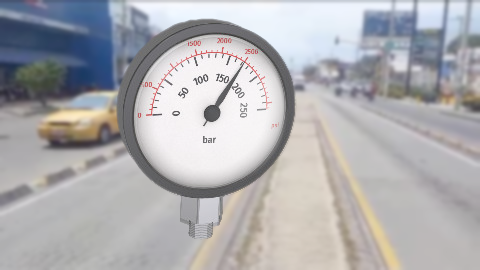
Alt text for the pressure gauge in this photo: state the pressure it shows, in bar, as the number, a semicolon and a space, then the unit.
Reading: 170; bar
